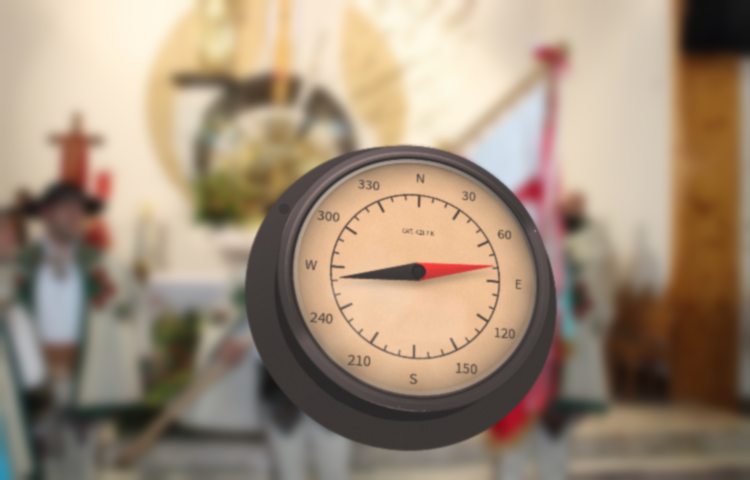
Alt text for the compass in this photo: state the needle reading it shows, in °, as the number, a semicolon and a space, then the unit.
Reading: 80; °
